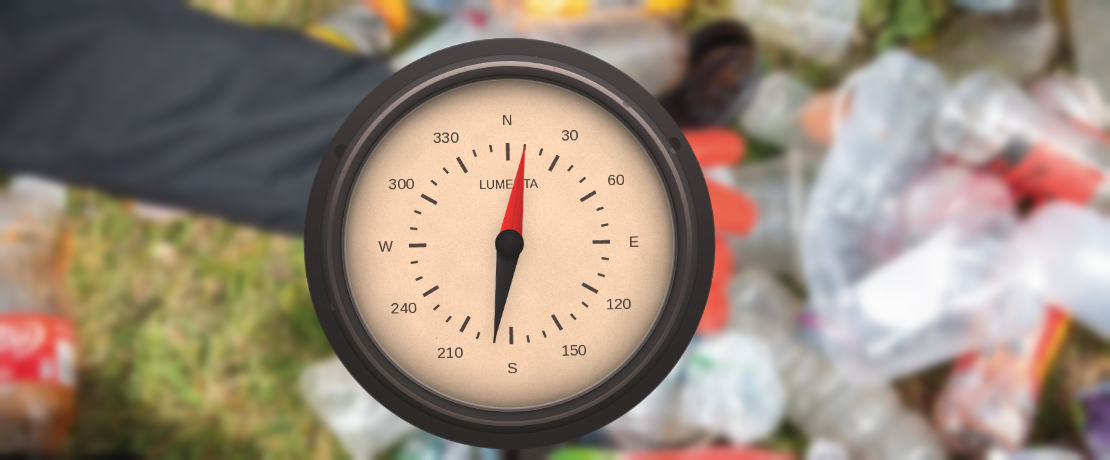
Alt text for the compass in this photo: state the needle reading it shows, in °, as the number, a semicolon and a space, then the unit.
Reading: 10; °
